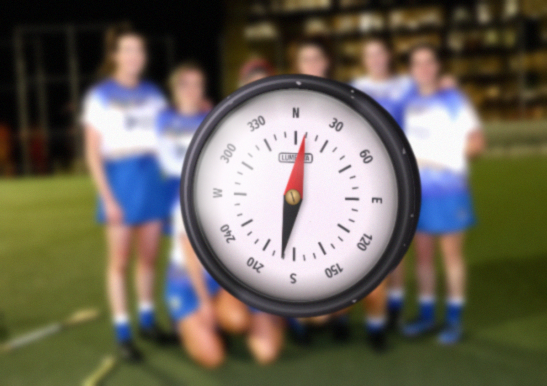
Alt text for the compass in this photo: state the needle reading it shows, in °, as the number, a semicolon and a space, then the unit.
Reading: 10; °
